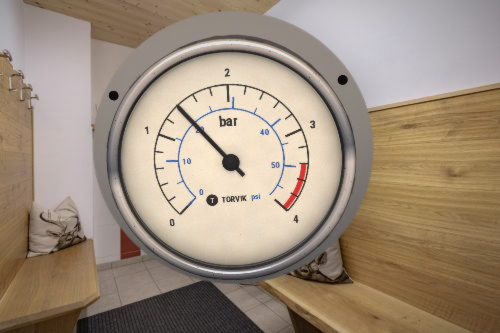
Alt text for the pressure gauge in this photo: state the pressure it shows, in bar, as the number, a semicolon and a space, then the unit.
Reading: 1.4; bar
